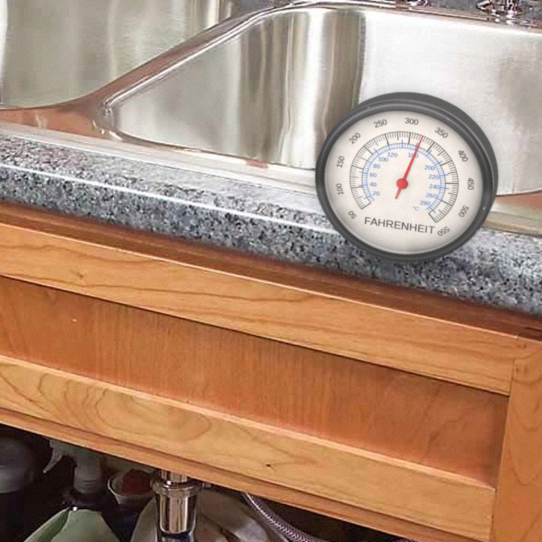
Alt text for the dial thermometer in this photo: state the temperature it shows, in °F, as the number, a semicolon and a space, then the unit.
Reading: 325; °F
